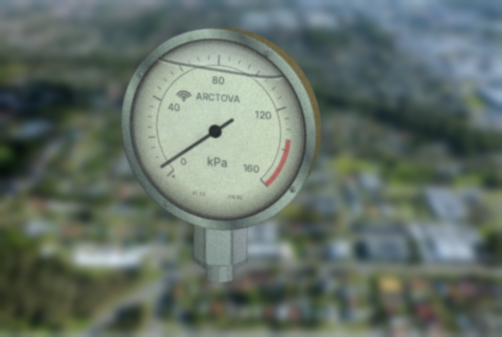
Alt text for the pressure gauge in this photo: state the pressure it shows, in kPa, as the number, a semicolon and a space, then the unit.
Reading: 5; kPa
